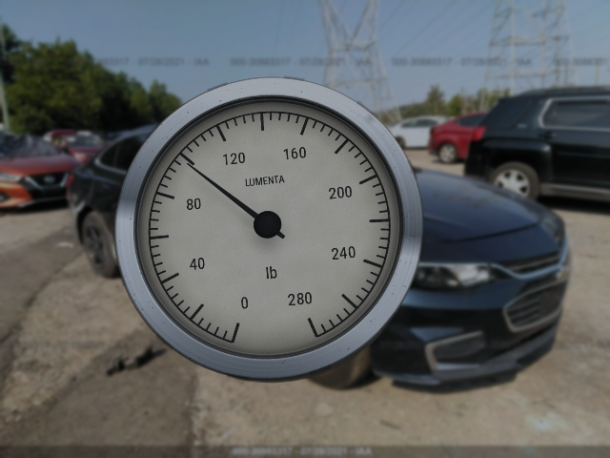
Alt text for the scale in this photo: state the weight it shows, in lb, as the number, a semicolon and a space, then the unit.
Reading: 98; lb
